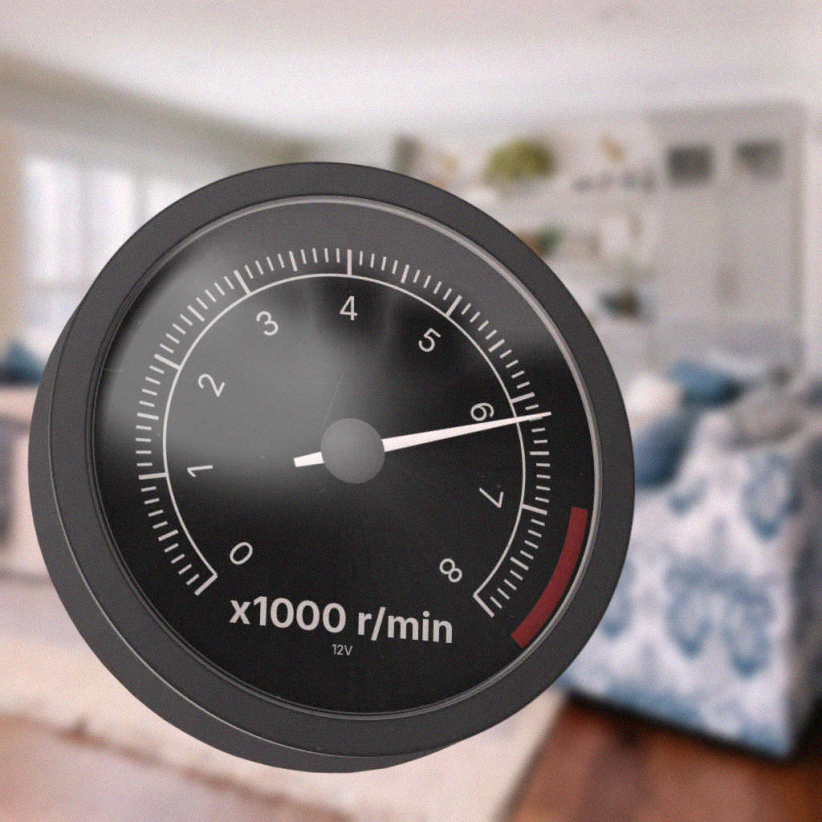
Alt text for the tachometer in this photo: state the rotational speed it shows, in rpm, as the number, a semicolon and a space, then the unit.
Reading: 6200; rpm
